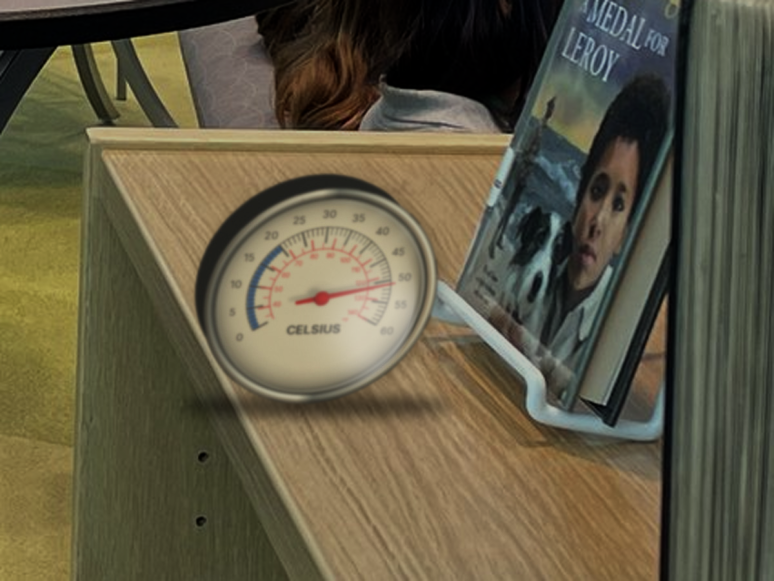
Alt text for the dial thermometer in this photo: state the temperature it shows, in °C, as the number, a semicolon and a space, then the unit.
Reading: 50; °C
